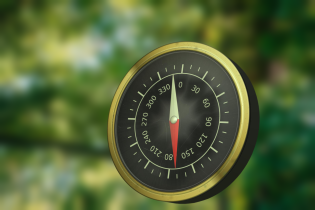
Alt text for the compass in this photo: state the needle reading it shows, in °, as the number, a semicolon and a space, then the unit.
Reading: 170; °
